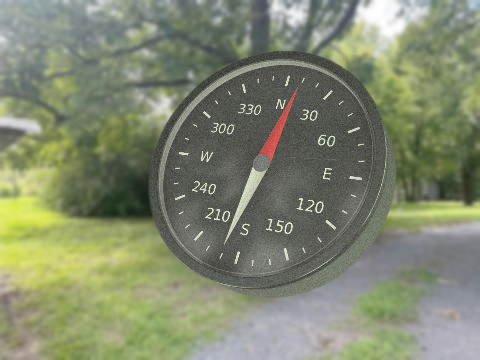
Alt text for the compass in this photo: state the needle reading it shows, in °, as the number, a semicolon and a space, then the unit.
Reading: 10; °
